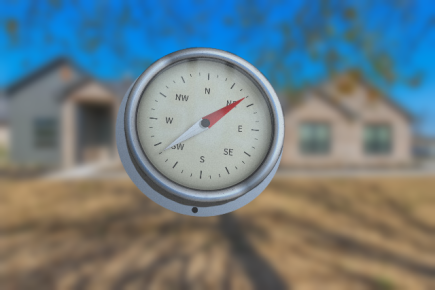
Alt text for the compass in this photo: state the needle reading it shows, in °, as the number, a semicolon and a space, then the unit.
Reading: 50; °
